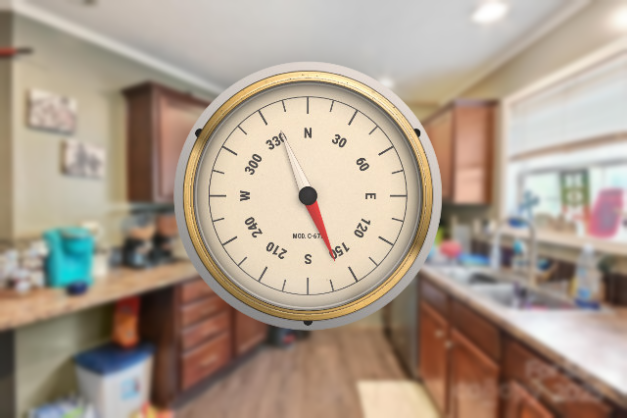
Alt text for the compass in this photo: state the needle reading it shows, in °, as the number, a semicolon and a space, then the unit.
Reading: 157.5; °
